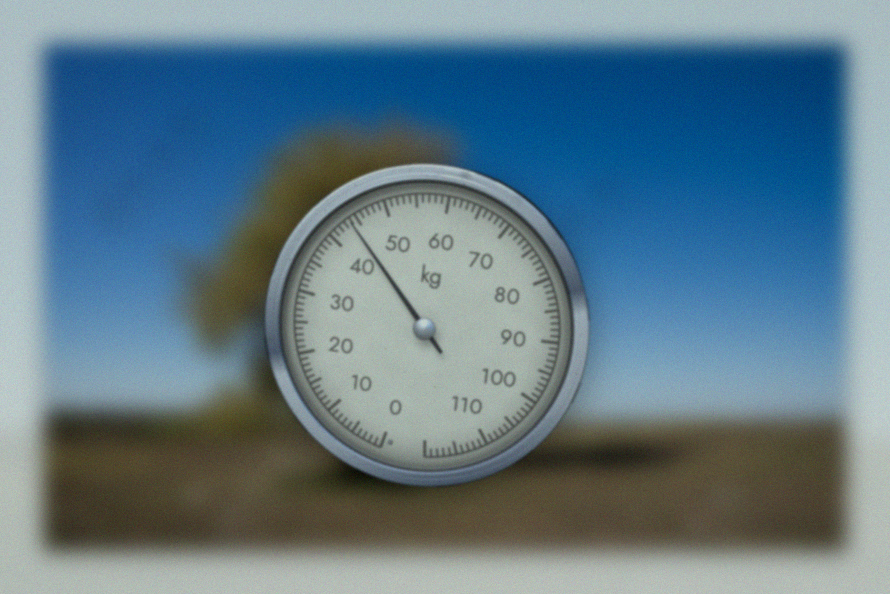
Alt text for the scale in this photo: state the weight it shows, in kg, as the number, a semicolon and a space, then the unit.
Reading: 44; kg
